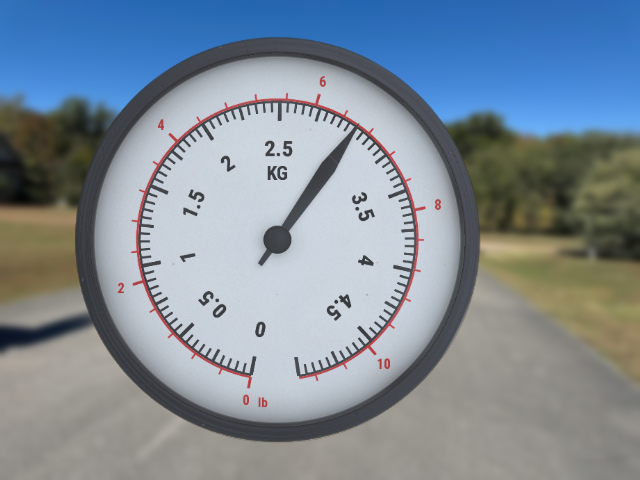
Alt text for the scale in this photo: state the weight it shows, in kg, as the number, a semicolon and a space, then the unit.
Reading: 3; kg
